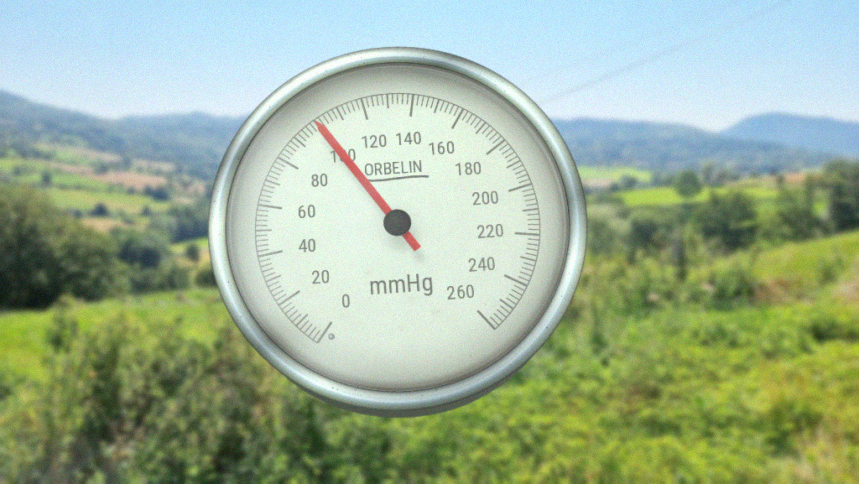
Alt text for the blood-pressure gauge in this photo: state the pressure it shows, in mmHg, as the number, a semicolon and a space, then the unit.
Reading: 100; mmHg
